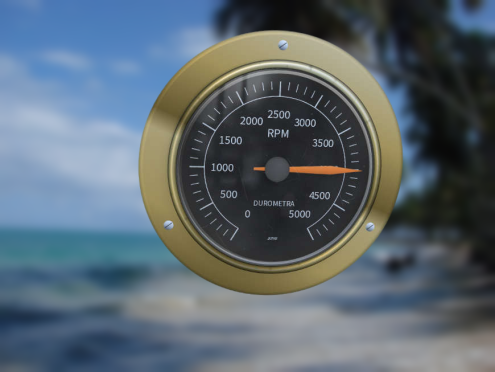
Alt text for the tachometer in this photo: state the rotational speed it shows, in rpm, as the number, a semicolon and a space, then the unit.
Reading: 4000; rpm
